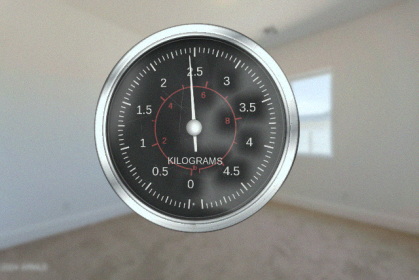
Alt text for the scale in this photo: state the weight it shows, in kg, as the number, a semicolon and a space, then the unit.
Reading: 2.45; kg
